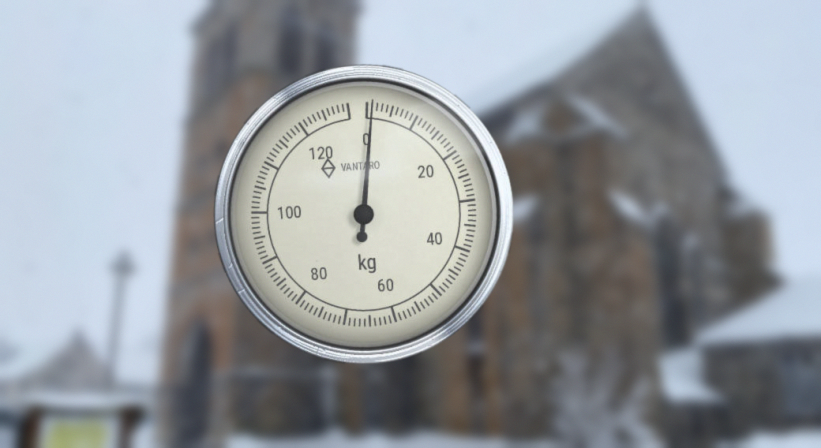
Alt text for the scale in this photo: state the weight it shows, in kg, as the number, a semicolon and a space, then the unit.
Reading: 1; kg
